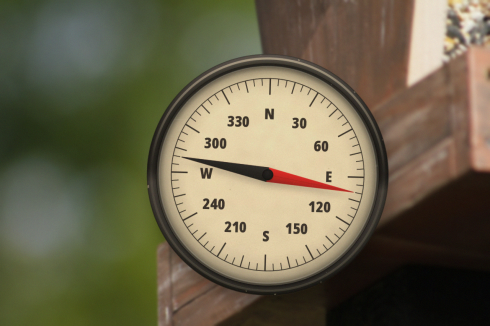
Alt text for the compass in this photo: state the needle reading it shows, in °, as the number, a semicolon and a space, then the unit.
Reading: 100; °
